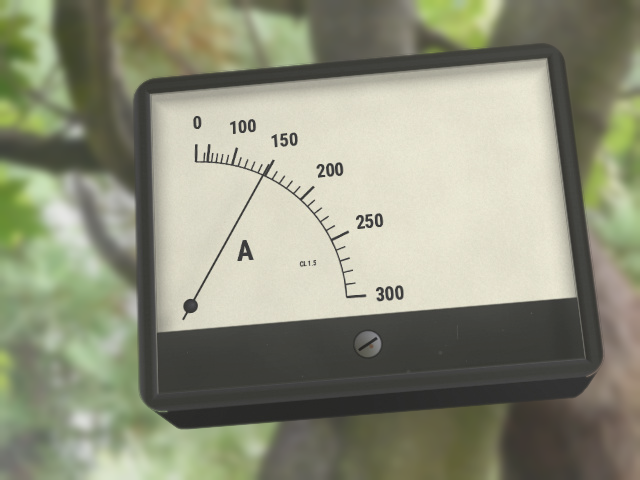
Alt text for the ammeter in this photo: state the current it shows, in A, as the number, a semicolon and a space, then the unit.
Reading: 150; A
